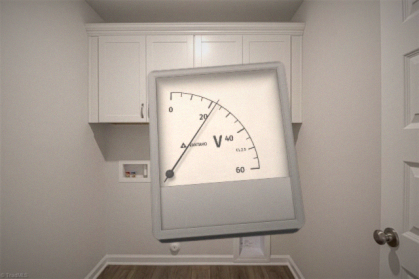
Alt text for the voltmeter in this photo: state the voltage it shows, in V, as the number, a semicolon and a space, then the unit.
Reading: 22.5; V
